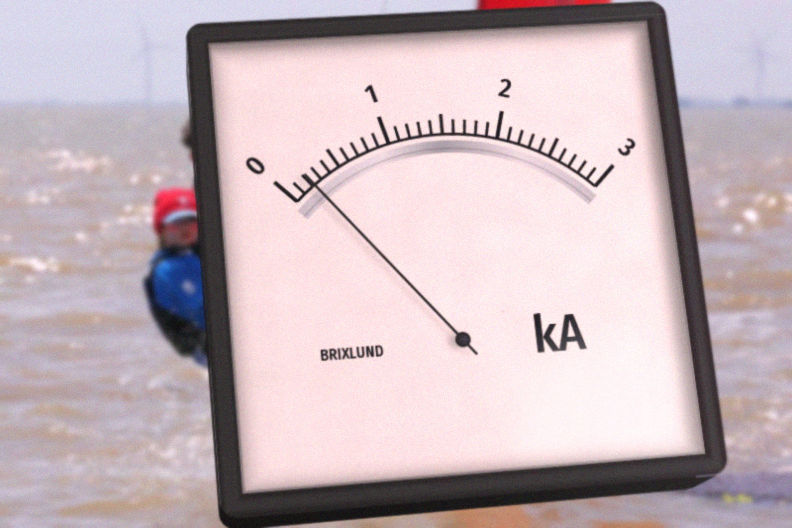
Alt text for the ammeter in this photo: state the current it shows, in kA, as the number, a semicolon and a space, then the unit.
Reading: 0.2; kA
